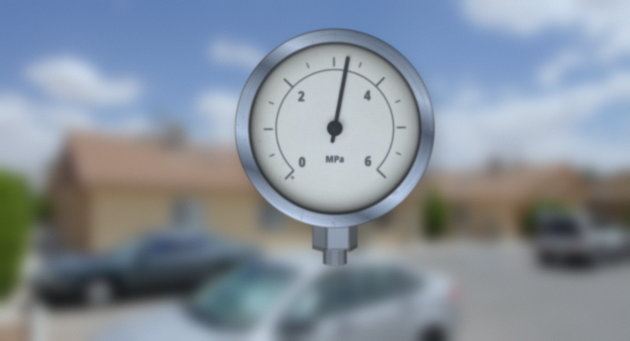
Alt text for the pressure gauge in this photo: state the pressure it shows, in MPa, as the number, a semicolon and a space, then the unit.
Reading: 3.25; MPa
